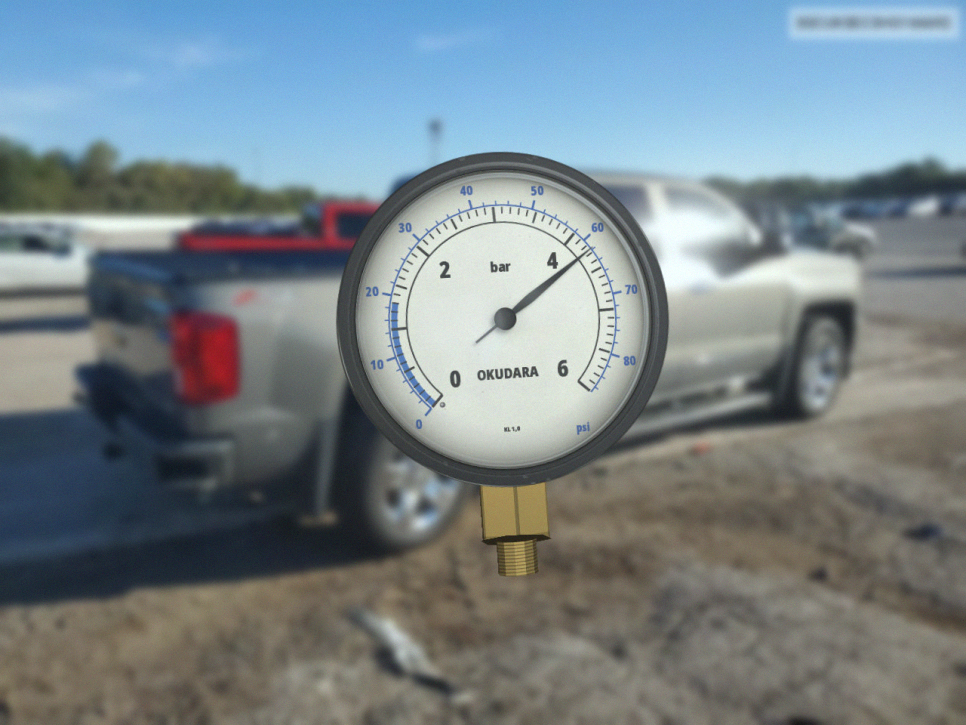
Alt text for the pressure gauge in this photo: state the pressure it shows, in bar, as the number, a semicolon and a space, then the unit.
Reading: 4.25; bar
